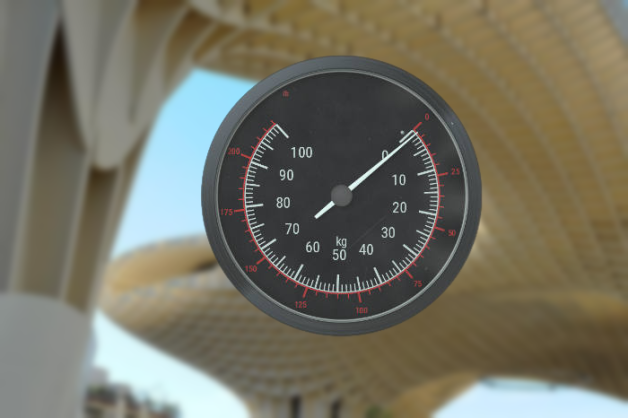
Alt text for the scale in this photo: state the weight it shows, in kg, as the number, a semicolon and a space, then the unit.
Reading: 1; kg
